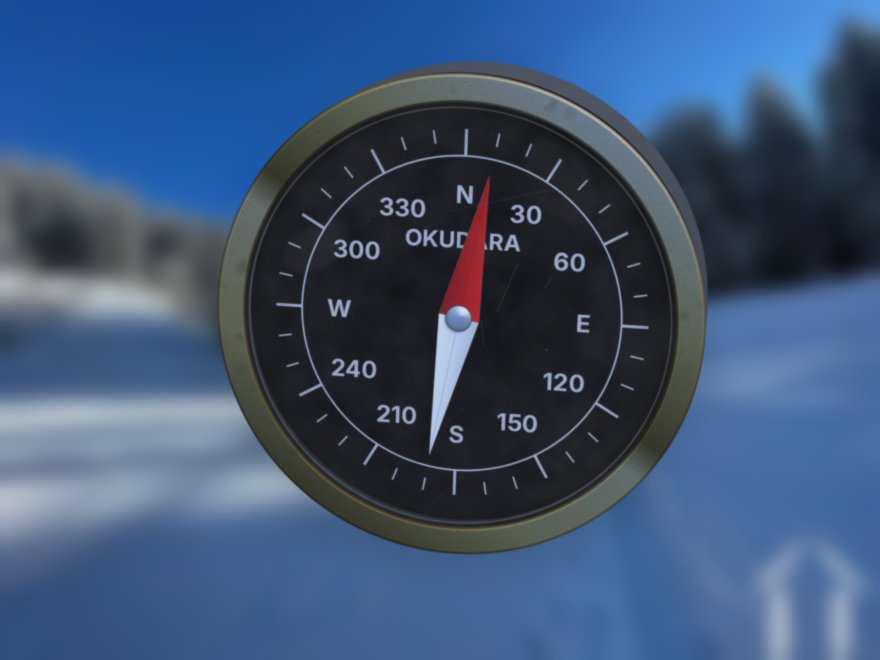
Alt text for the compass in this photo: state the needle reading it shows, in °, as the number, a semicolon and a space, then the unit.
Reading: 10; °
